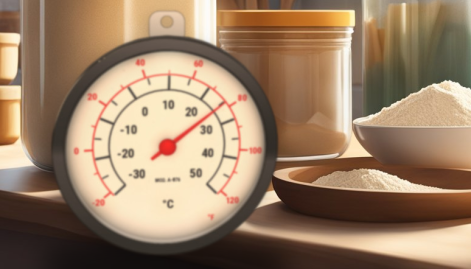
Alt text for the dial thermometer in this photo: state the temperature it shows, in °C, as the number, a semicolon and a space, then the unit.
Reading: 25; °C
